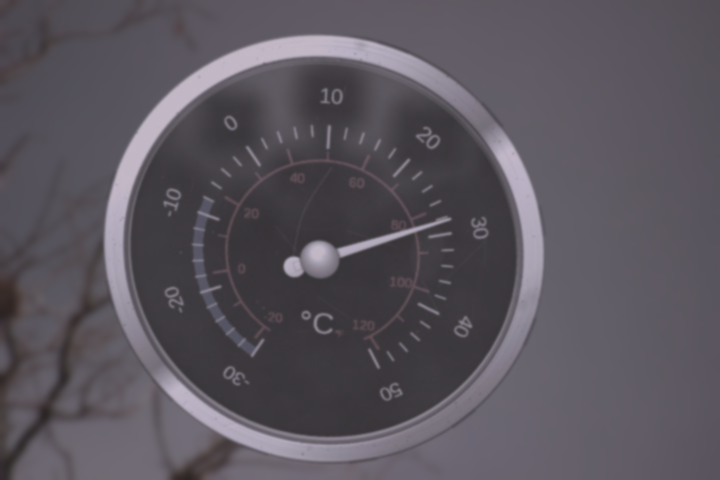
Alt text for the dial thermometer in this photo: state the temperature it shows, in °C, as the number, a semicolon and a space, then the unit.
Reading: 28; °C
